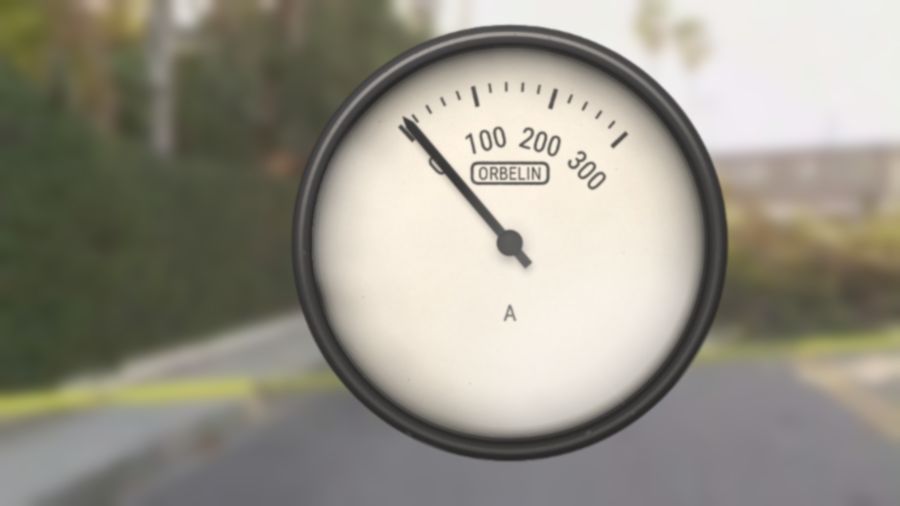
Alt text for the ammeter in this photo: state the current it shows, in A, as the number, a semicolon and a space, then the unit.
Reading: 10; A
